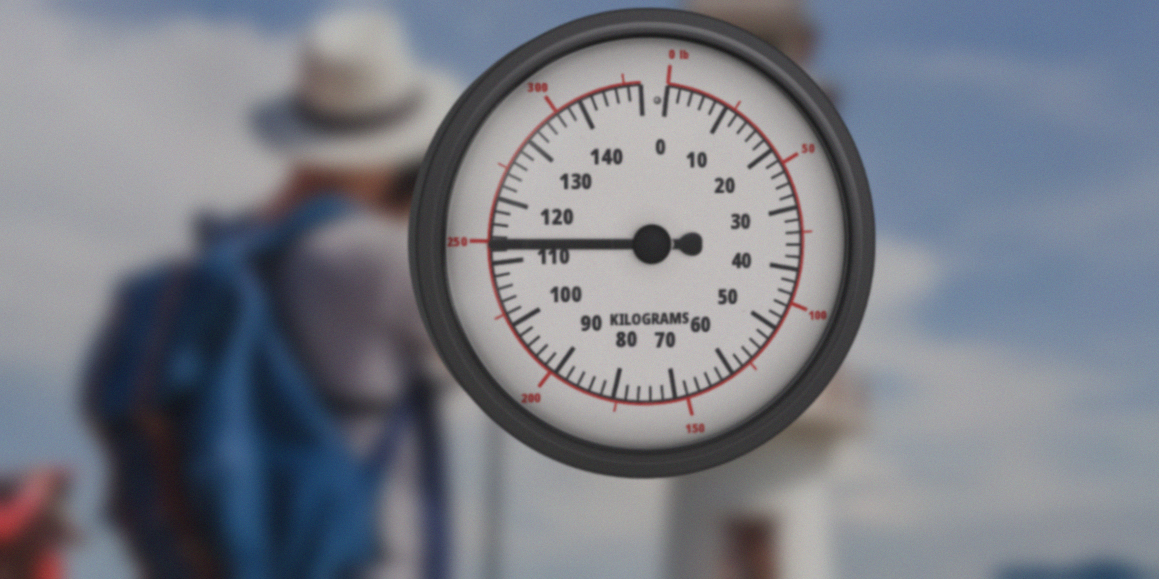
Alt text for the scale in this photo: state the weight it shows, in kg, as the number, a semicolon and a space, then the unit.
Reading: 113; kg
